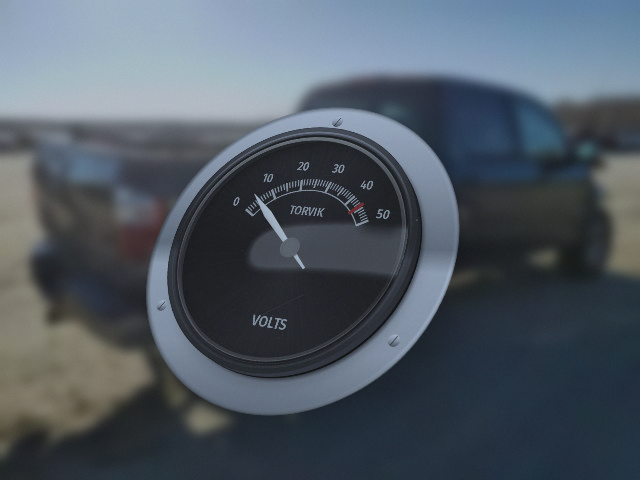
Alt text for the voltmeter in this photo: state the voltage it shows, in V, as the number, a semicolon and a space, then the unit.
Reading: 5; V
